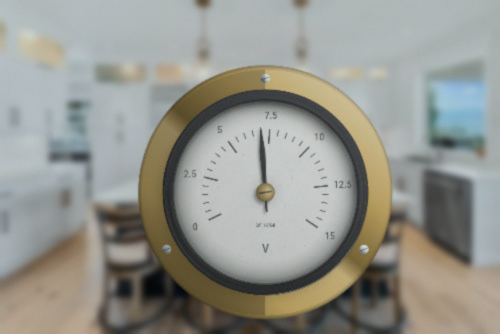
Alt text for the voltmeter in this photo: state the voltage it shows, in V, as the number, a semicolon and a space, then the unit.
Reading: 7; V
